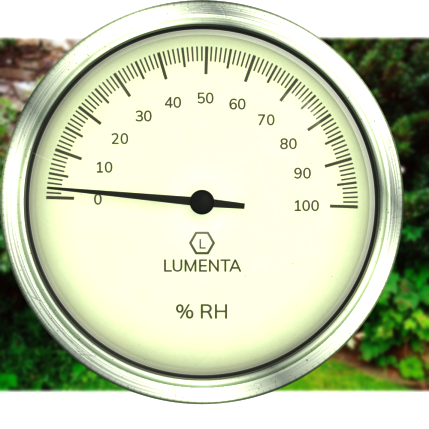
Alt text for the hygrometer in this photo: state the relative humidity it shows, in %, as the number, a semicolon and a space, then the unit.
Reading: 2; %
